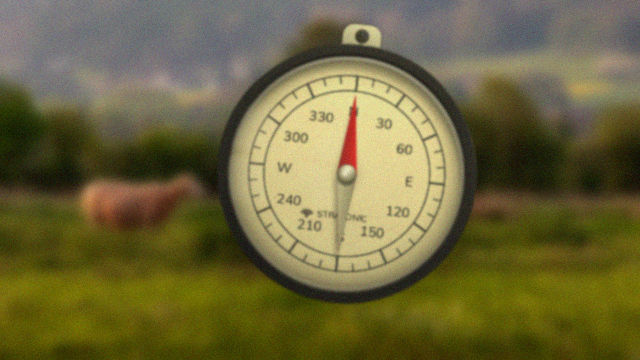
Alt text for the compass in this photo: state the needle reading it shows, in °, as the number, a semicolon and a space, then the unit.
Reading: 0; °
